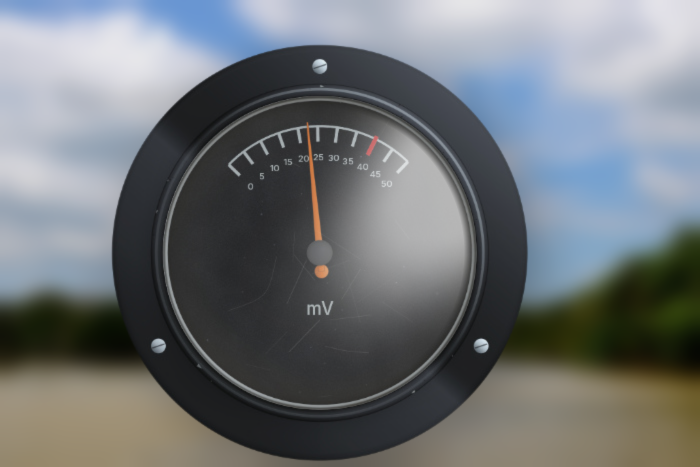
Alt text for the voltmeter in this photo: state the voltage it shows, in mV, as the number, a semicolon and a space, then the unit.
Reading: 22.5; mV
